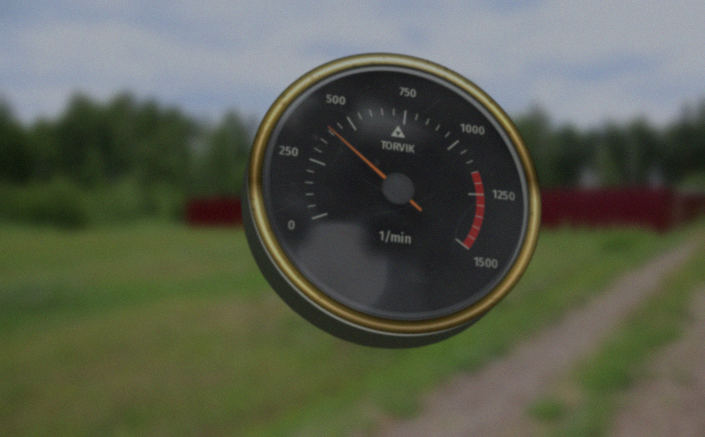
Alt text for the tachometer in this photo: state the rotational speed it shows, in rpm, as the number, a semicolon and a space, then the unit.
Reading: 400; rpm
